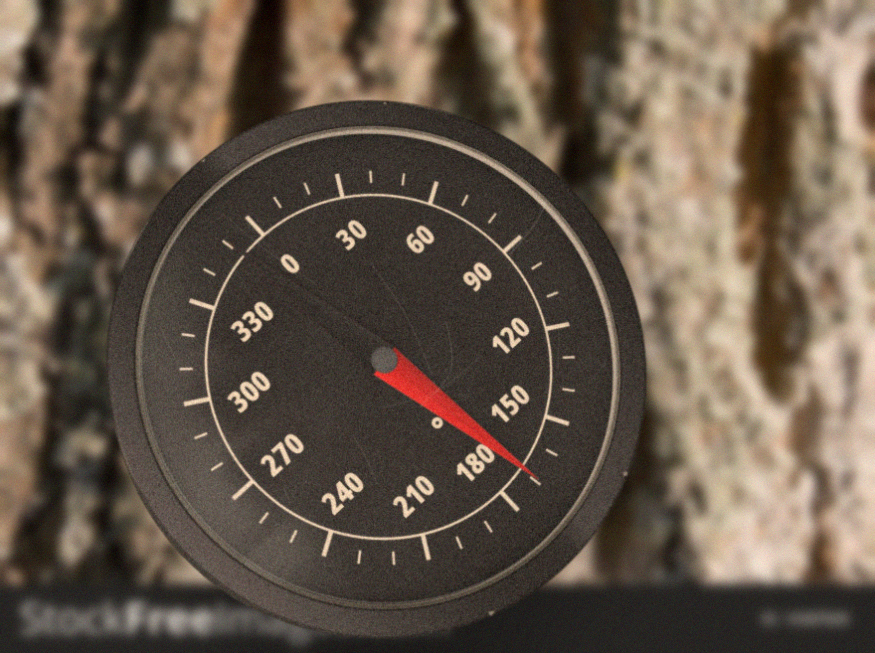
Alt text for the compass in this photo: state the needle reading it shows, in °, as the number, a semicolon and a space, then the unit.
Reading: 170; °
